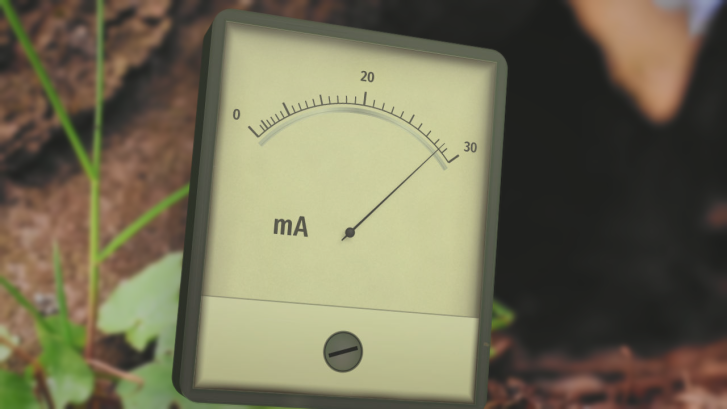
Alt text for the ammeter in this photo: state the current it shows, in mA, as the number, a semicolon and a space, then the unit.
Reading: 28.5; mA
